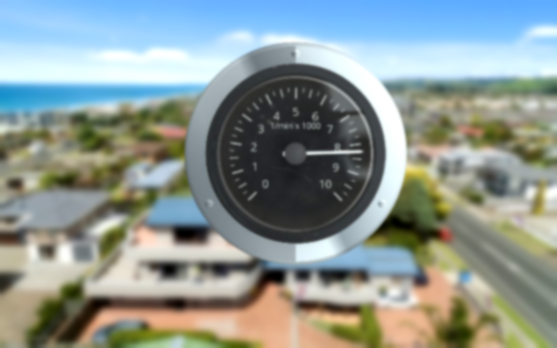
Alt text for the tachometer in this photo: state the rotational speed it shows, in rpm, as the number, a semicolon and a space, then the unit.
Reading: 8250; rpm
